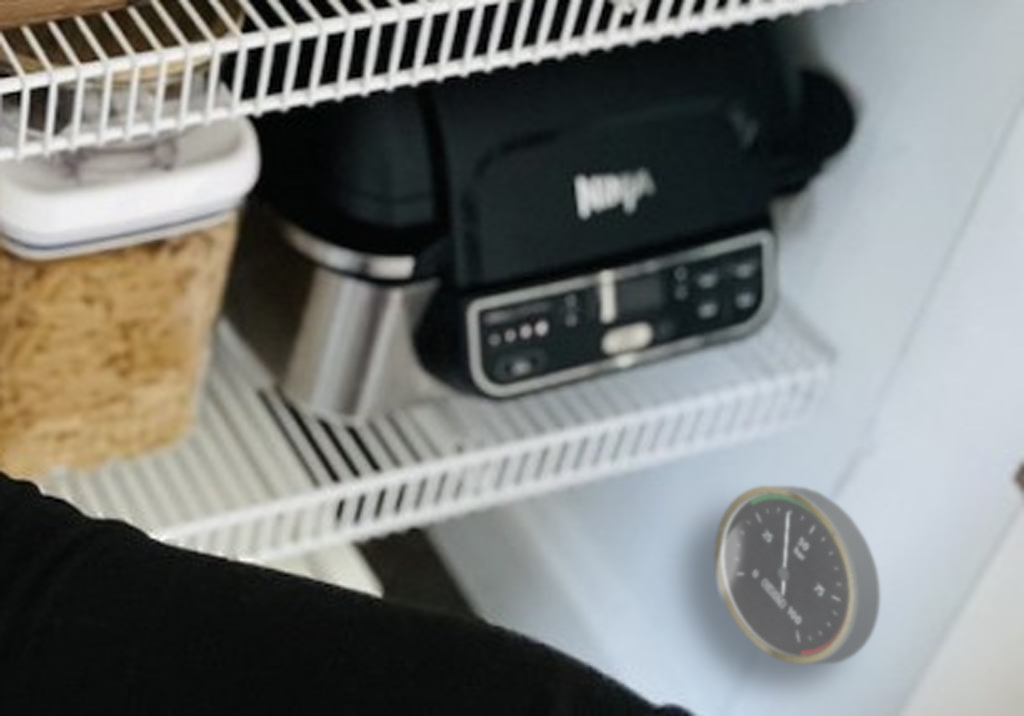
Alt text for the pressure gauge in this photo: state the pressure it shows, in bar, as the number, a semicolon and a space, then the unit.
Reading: 40; bar
